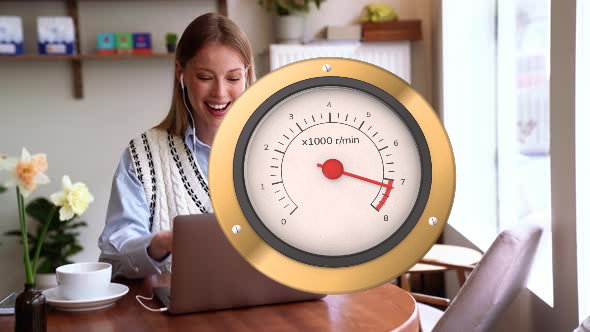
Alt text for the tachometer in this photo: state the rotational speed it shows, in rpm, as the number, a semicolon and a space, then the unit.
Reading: 7250; rpm
